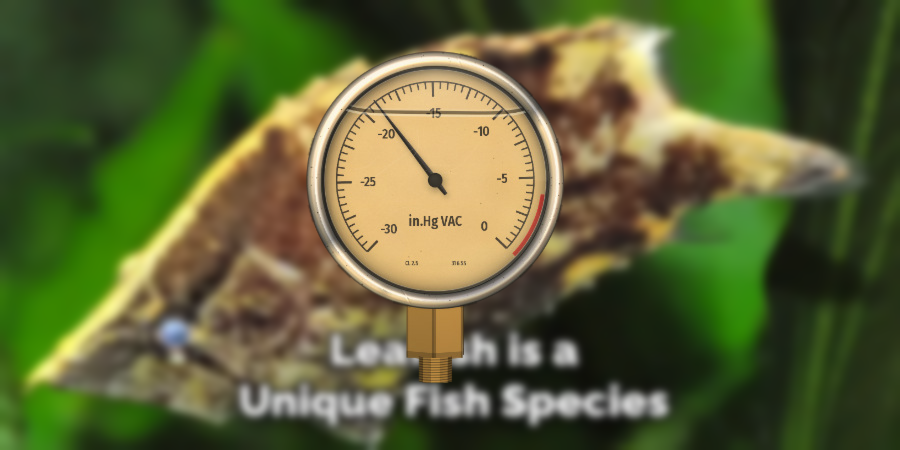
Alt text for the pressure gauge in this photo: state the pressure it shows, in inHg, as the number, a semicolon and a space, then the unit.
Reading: -19; inHg
